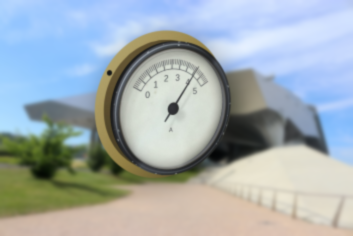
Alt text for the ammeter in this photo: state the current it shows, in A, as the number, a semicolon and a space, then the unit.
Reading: 4; A
